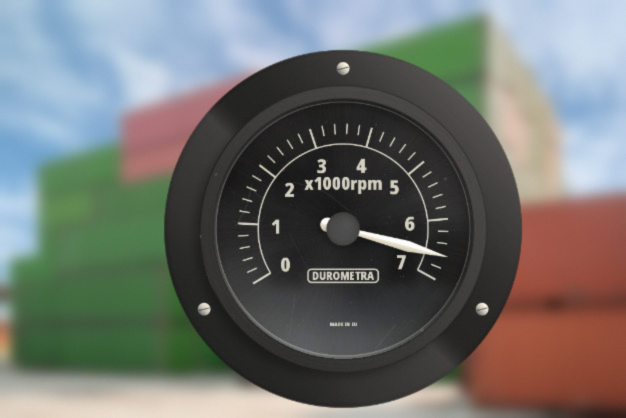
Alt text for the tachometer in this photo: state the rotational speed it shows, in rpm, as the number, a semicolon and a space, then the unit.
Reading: 6600; rpm
